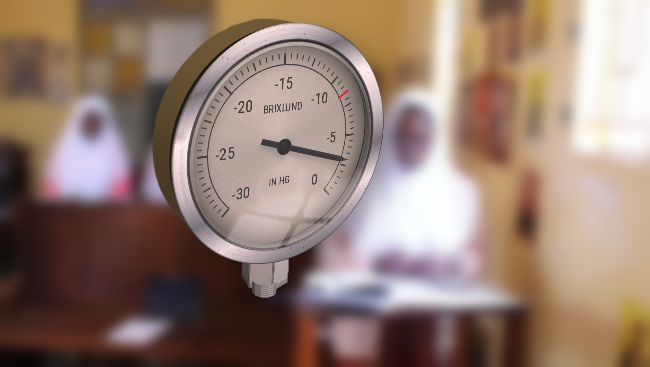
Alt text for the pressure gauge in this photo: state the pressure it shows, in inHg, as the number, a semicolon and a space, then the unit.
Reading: -3; inHg
